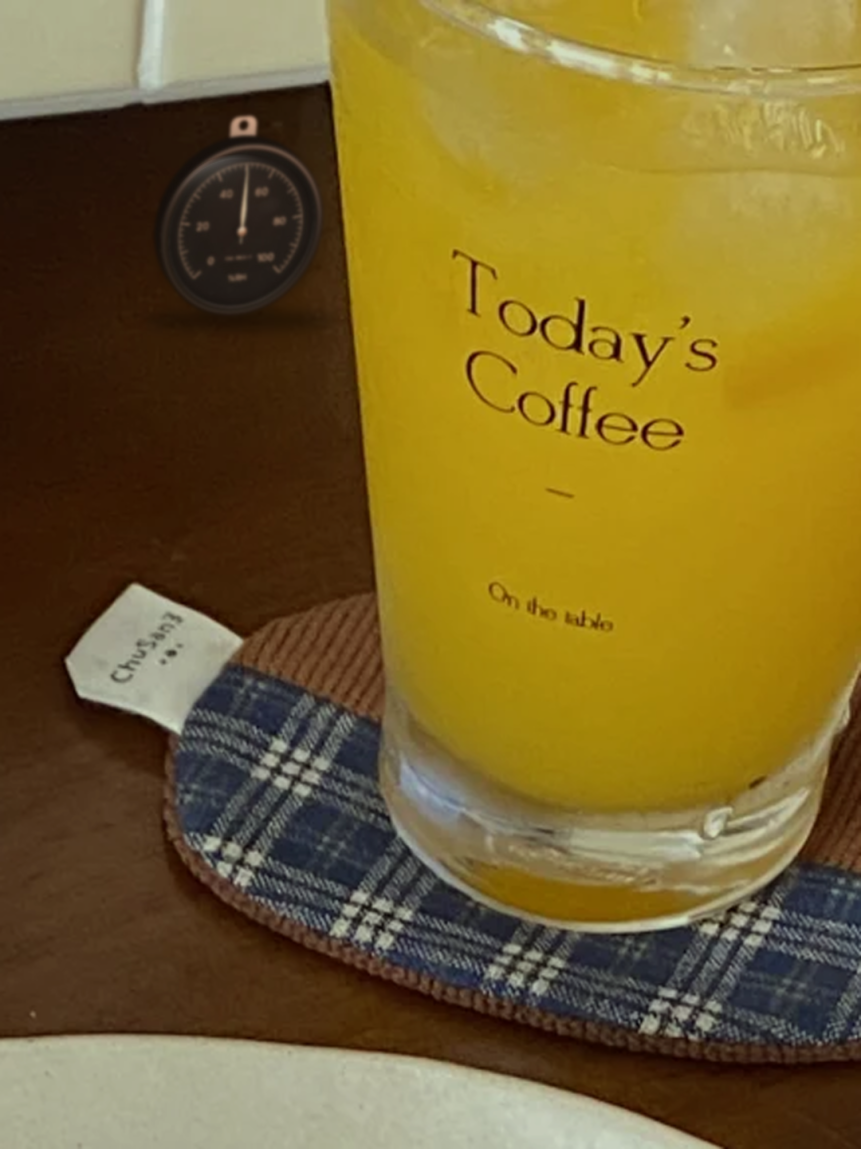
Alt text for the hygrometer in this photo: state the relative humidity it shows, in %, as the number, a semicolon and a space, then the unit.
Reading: 50; %
